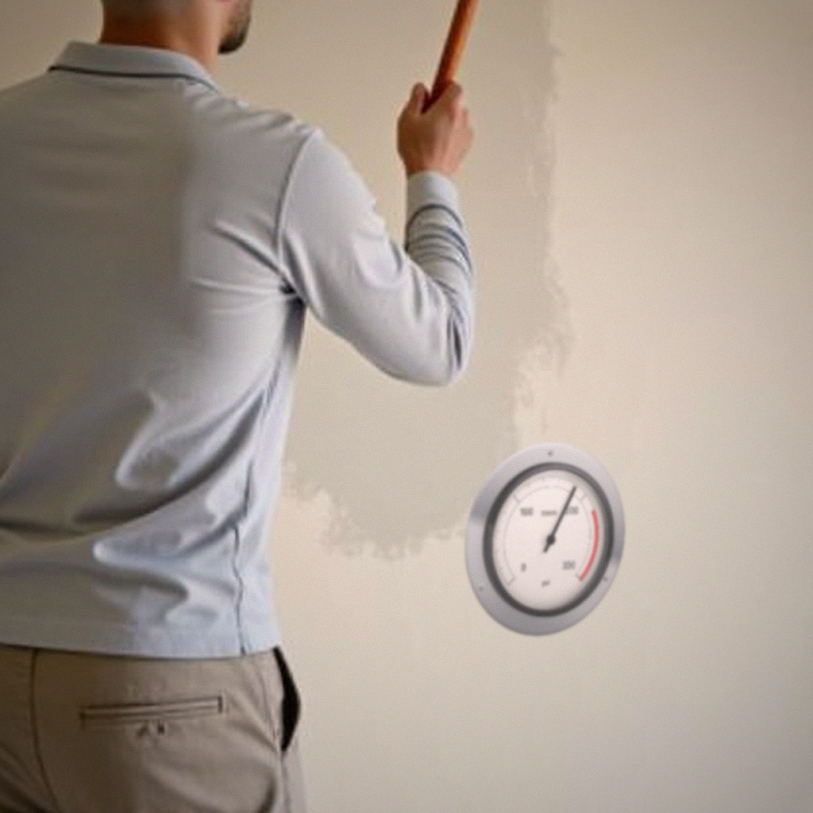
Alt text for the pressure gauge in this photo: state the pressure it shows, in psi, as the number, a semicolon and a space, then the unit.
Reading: 180; psi
